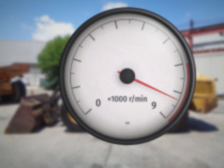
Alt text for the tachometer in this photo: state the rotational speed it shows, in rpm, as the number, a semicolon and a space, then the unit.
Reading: 8250; rpm
